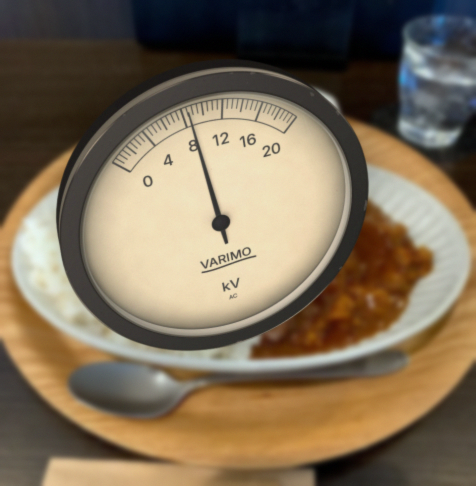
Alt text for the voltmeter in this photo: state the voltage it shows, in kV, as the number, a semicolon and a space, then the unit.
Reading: 8.5; kV
